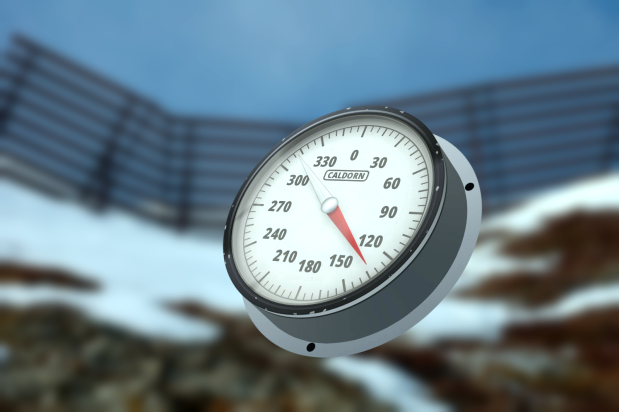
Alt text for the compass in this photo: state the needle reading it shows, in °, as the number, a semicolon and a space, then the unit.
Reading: 132.5; °
